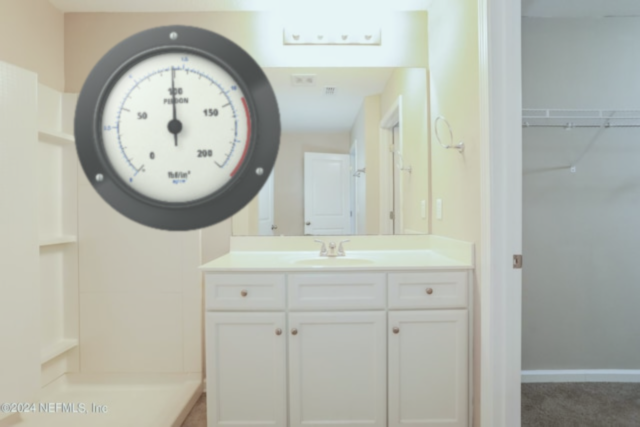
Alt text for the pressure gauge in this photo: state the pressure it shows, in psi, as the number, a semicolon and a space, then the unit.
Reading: 100; psi
